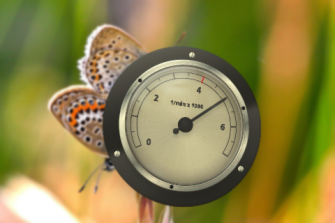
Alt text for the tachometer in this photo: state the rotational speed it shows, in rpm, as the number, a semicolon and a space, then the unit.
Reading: 5000; rpm
